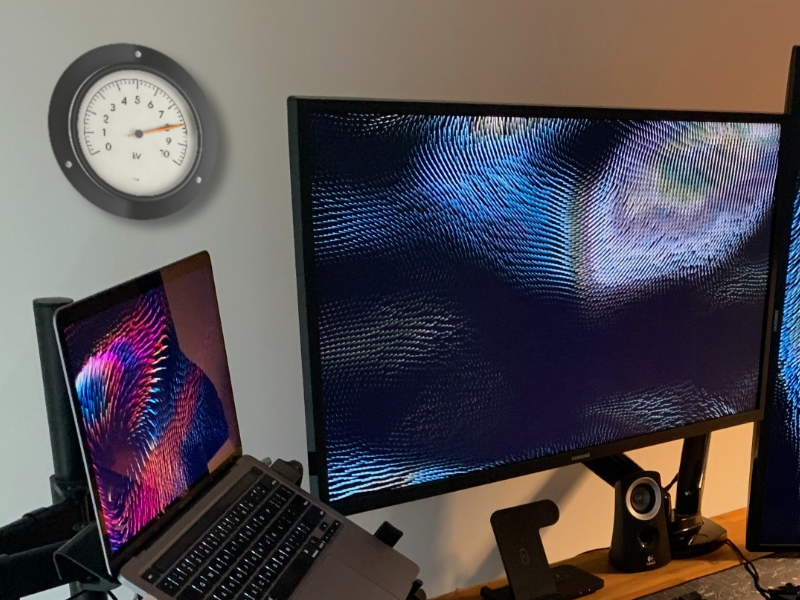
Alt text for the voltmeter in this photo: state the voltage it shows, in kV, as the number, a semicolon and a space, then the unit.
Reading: 8; kV
